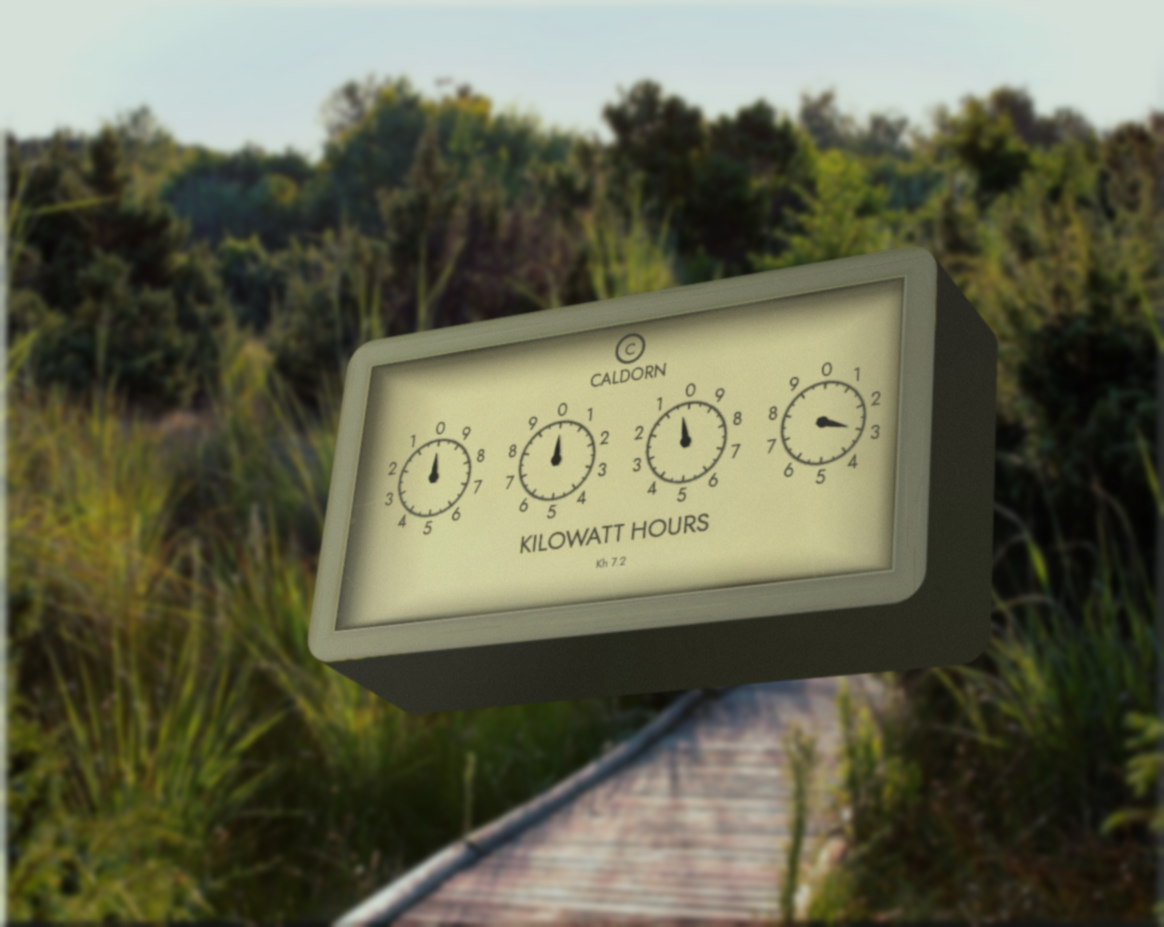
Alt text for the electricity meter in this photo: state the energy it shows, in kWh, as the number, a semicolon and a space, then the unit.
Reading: 3; kWh
